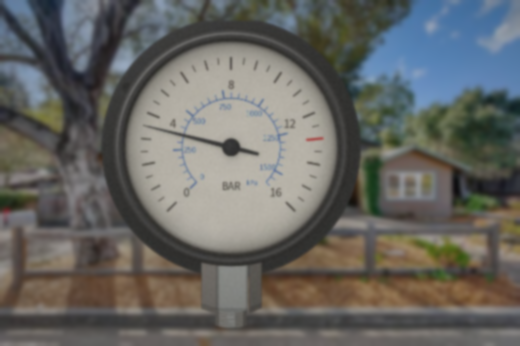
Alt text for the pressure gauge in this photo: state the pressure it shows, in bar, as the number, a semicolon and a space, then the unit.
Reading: 3.5; bar
